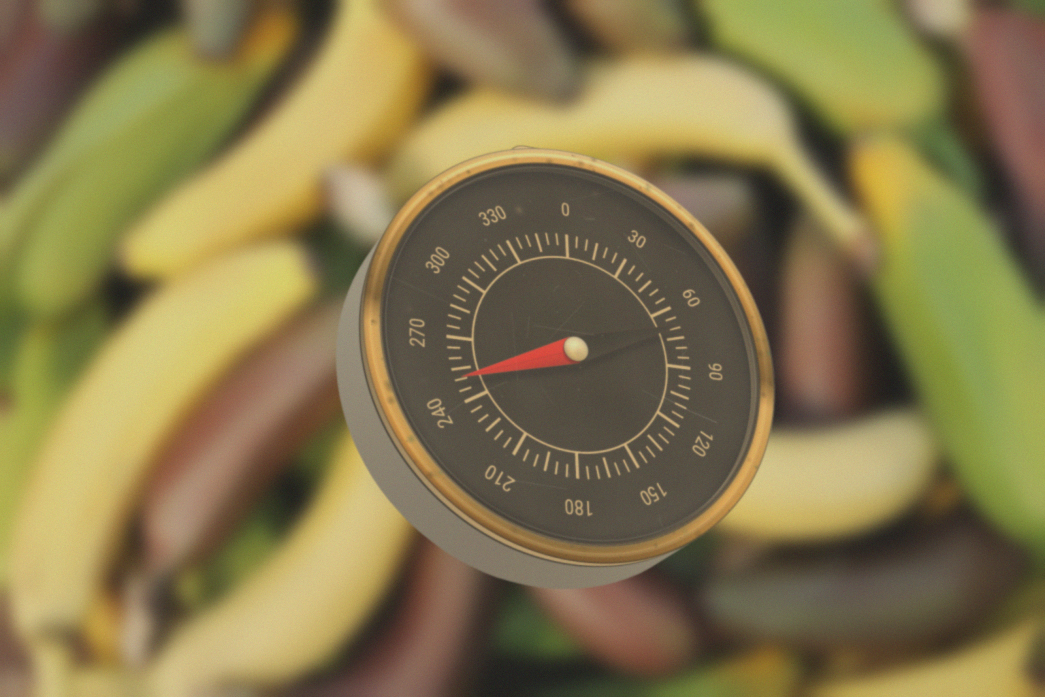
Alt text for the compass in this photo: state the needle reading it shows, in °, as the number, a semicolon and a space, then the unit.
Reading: 250; °
